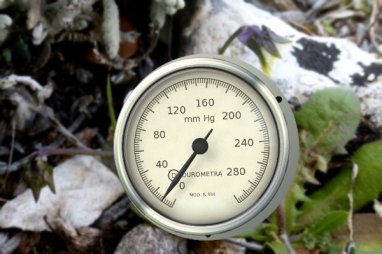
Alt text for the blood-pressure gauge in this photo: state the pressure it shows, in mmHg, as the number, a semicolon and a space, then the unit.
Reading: 10; mmHg
